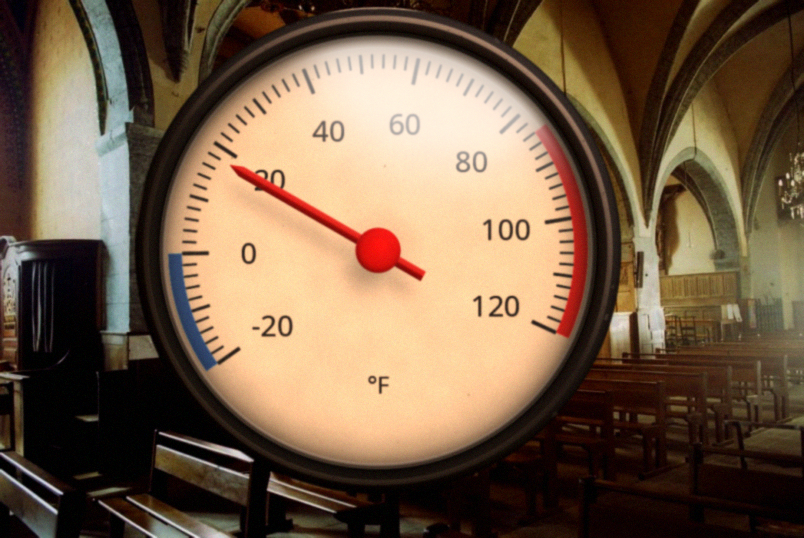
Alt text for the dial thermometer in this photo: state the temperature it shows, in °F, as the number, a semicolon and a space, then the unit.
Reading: 18; °F
